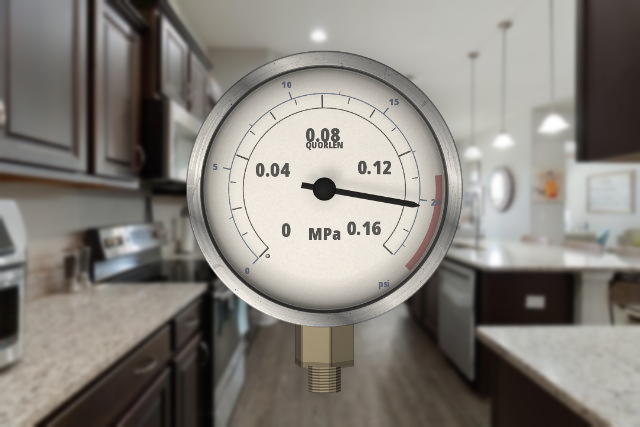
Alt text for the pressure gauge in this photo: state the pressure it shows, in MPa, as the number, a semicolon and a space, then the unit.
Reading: 0.14; MPa
